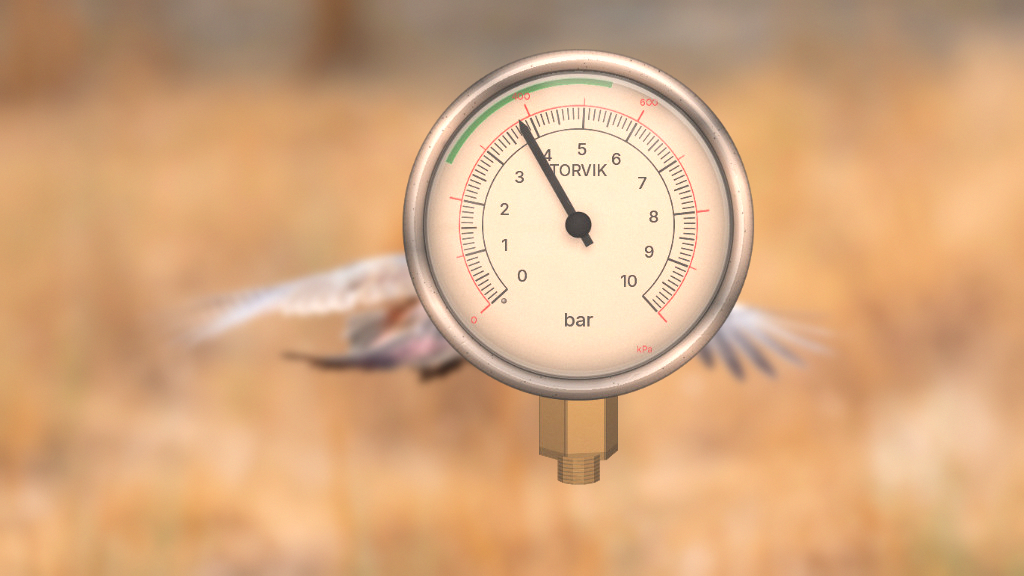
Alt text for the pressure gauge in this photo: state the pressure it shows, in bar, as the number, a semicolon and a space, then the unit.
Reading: 3.8; bar
